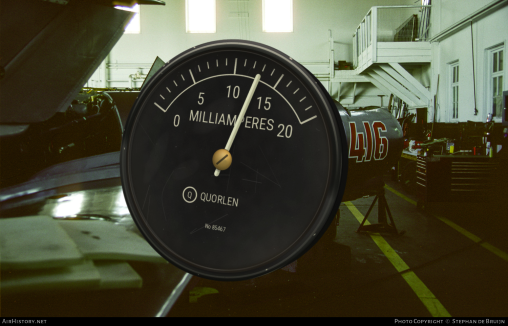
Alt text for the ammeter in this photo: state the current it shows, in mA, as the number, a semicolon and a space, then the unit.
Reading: 13; mA
